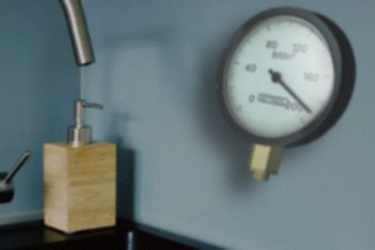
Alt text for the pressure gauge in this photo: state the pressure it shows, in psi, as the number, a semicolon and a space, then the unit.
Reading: 190; psi
